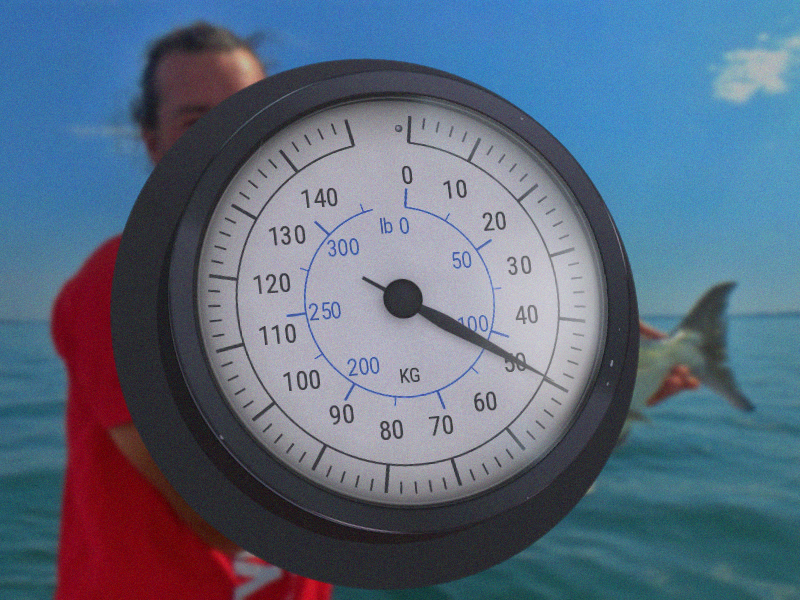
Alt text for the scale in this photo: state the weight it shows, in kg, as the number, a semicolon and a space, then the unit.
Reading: 50; kg
